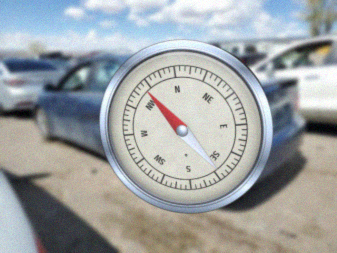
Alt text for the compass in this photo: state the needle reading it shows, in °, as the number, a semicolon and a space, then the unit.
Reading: 325; °
